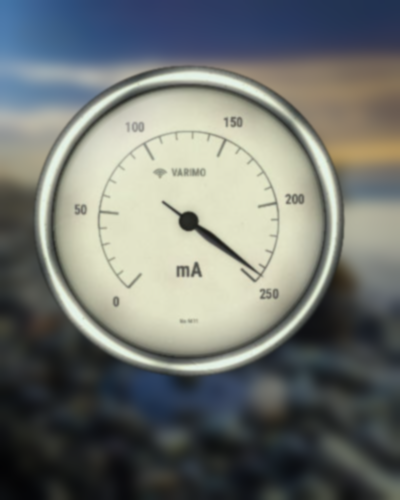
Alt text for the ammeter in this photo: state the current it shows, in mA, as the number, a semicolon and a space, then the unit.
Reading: 245; mA
